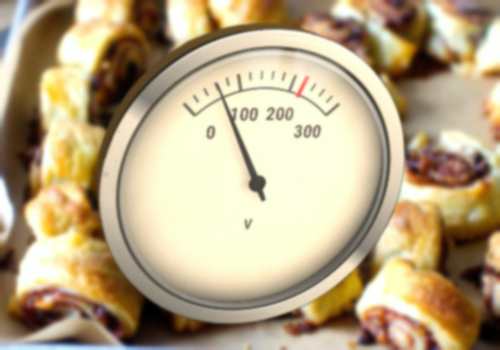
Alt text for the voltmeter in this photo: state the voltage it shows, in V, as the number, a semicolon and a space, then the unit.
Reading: 60; V
